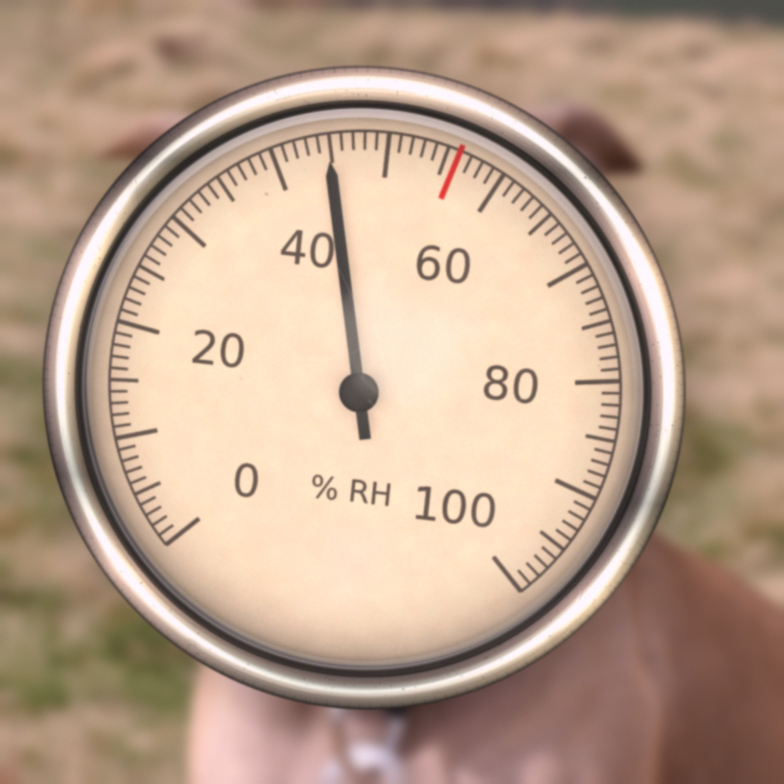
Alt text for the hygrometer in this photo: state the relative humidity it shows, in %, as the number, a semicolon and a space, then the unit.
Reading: 45; %
